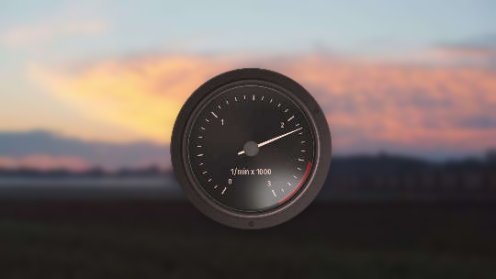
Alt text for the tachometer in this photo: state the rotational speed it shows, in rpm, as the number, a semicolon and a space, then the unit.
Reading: 2150; rpm
